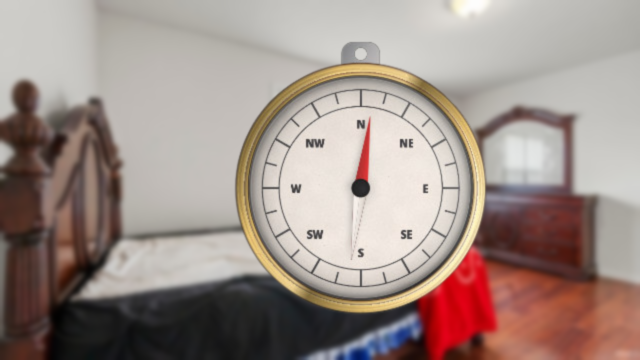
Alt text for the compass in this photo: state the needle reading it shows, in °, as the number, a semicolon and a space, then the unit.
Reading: 7.5; °
